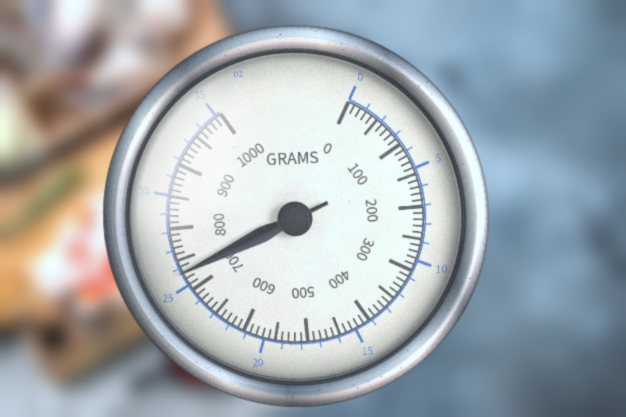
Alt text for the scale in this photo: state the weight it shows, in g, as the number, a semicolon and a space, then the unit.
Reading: 730; g
